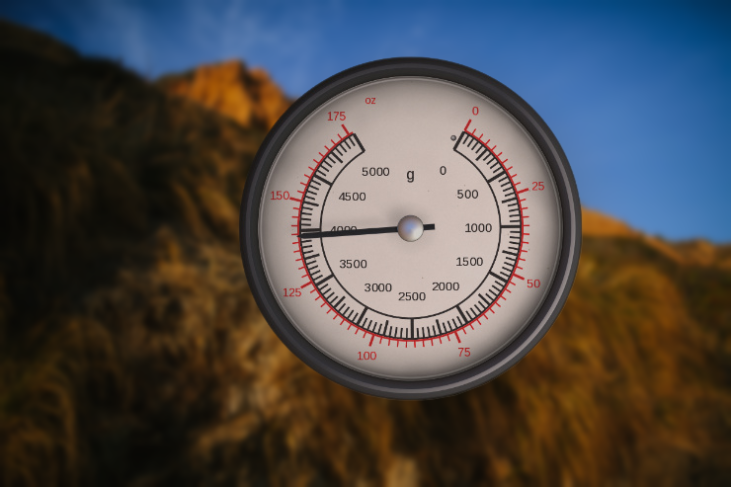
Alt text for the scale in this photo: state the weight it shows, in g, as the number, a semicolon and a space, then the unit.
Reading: 3950; g
